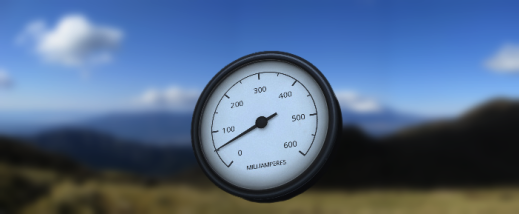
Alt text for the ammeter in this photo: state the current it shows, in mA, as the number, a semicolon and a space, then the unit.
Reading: 50; mA
